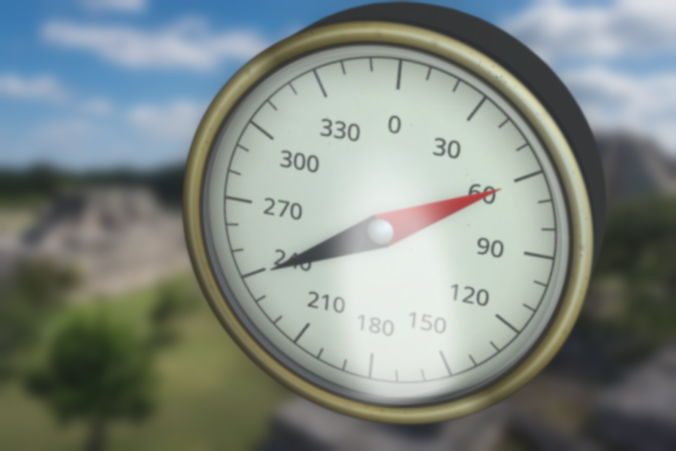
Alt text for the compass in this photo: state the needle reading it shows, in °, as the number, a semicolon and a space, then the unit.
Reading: 60; °
